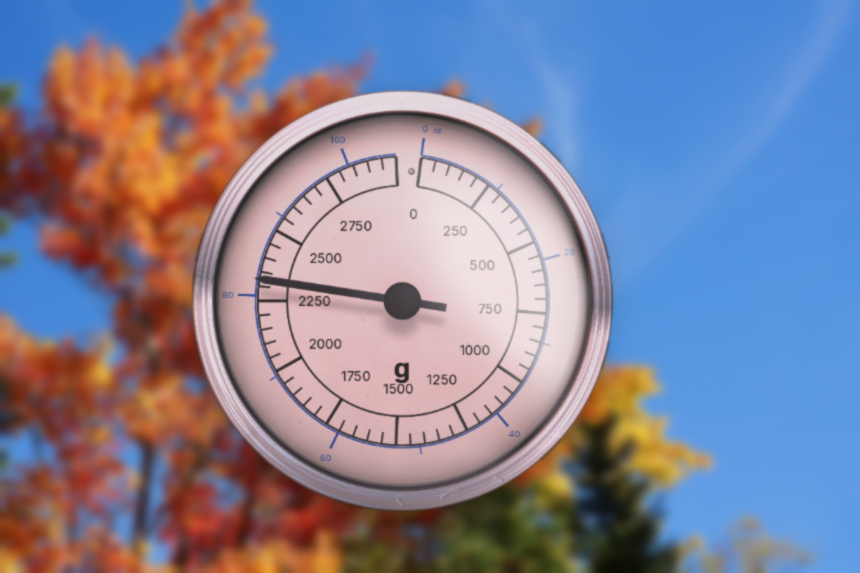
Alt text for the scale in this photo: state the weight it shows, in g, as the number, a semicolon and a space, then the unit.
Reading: 2325; g
